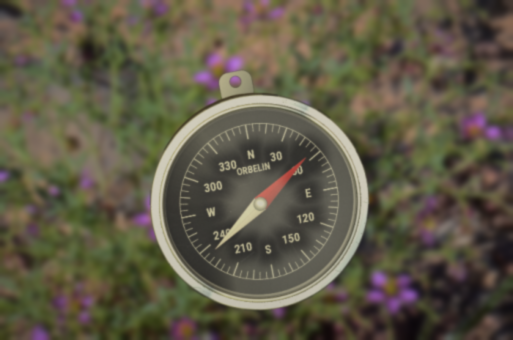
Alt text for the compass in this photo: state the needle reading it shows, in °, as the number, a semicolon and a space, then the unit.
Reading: 55; °
